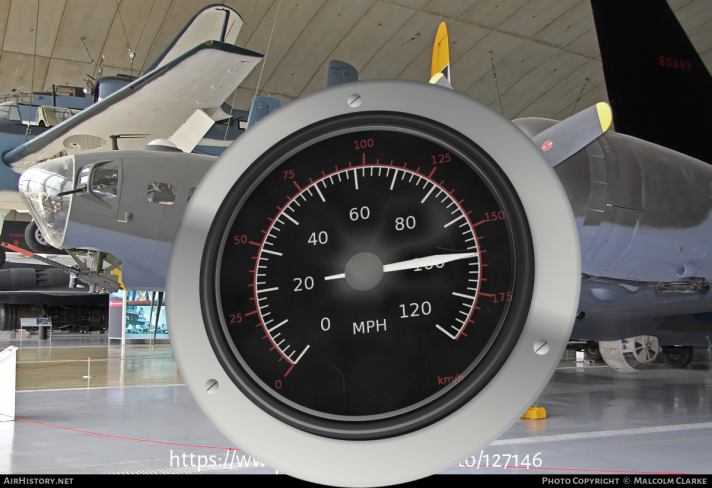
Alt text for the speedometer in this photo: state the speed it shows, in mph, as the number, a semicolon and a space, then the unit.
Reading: 100; mph
